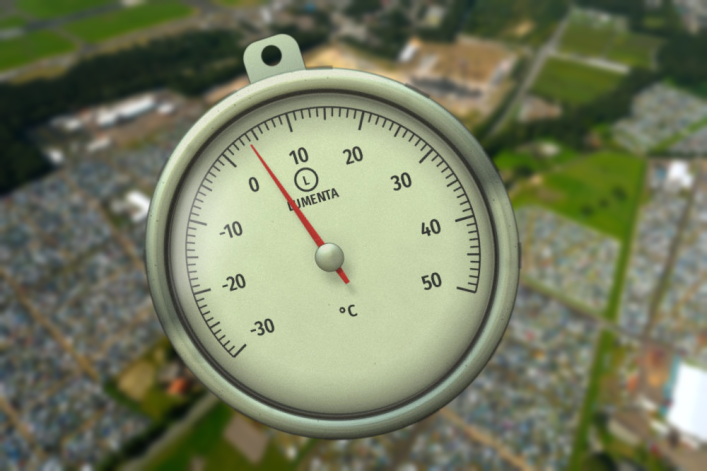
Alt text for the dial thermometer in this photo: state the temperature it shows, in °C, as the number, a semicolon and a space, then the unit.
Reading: 4; °C
